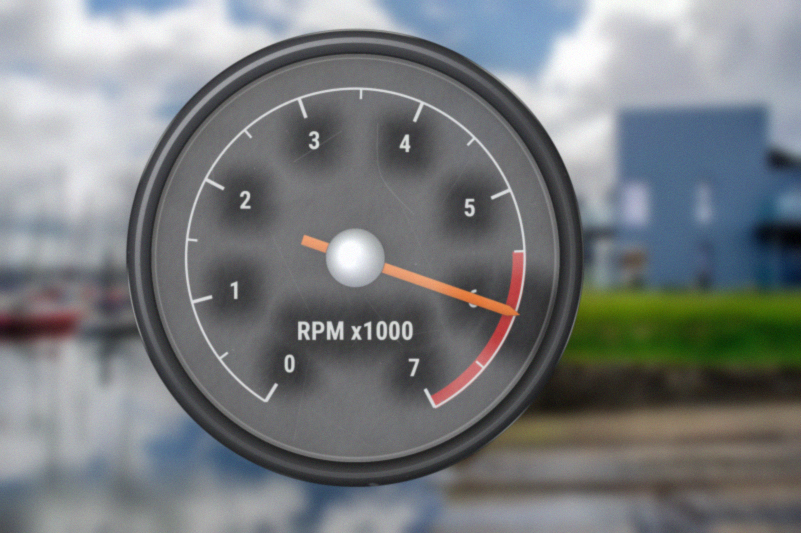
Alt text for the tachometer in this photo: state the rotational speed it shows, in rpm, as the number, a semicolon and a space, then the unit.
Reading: 6000; rpm
